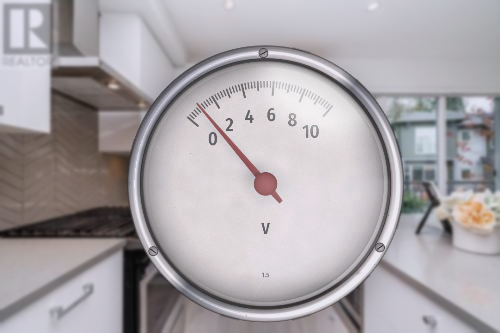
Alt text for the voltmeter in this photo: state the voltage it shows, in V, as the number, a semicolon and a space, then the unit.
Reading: 1; V
